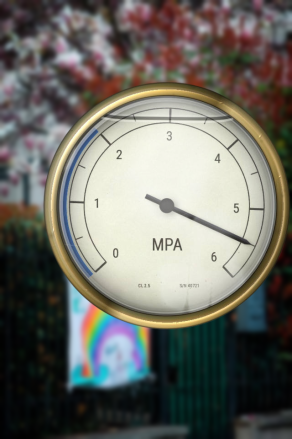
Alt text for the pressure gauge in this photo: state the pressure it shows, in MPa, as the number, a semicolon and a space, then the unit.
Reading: 5.5; MPa
